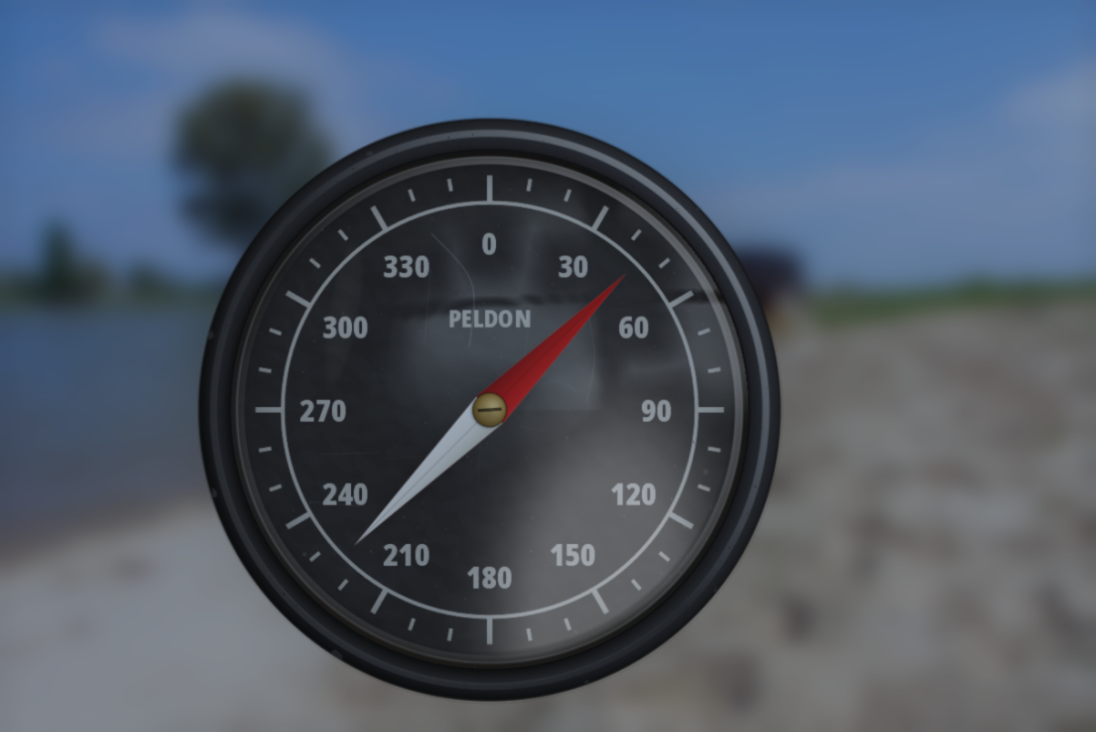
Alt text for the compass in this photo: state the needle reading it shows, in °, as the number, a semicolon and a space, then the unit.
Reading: 45; °
